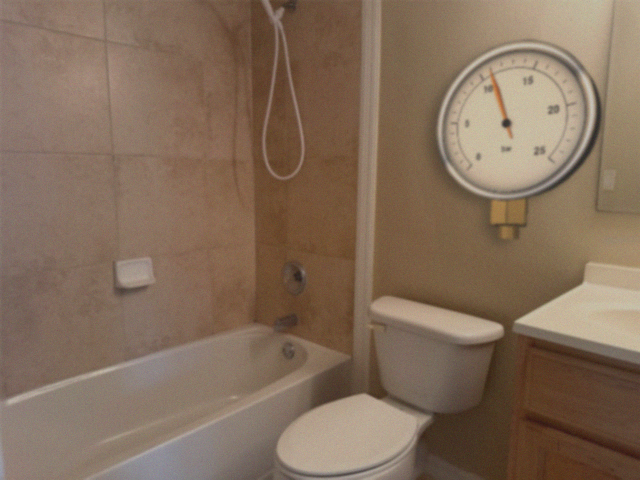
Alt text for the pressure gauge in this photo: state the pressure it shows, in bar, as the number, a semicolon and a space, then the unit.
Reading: 11; bar
